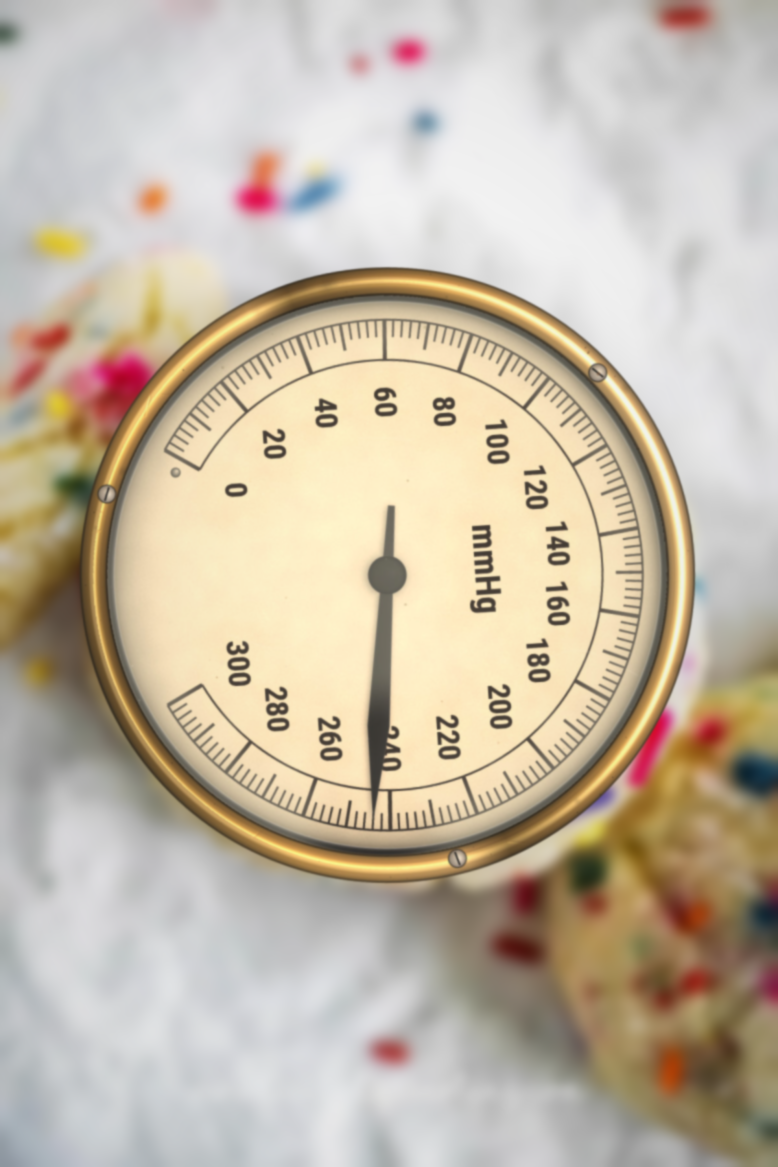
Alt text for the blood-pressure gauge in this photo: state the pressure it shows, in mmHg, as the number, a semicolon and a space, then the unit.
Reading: 244; mmHg
